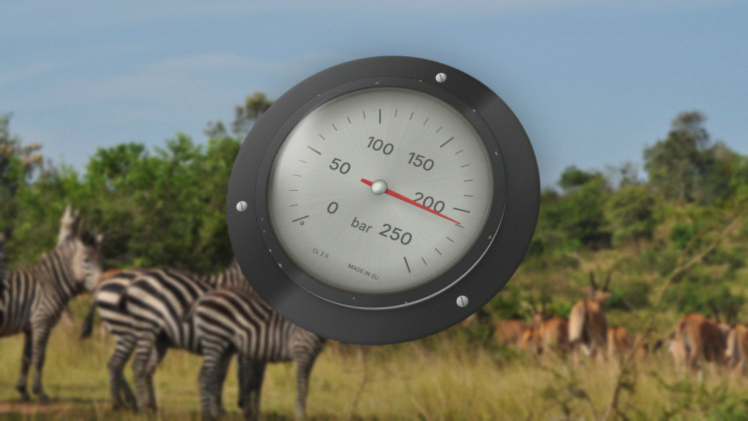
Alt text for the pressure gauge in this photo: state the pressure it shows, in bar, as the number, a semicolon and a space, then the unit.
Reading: 210; bar
